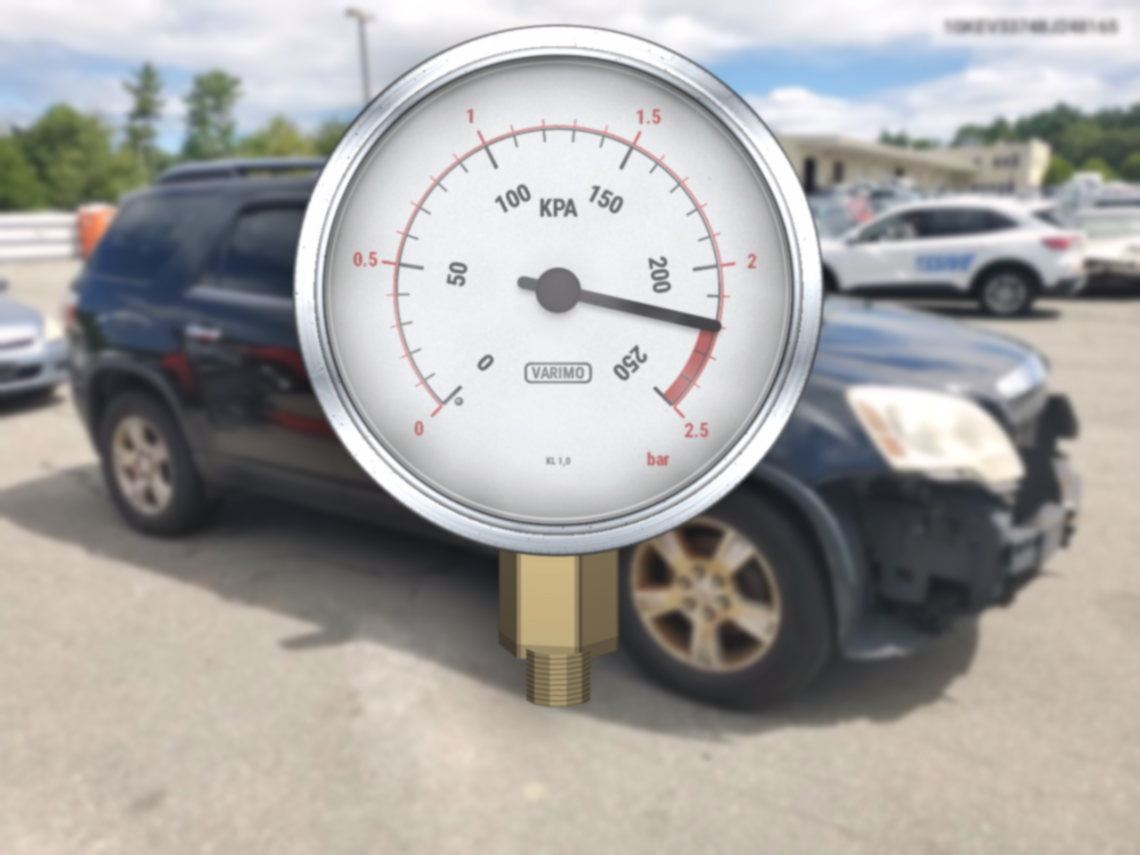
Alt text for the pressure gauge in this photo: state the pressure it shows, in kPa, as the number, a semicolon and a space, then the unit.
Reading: 220; kPa
